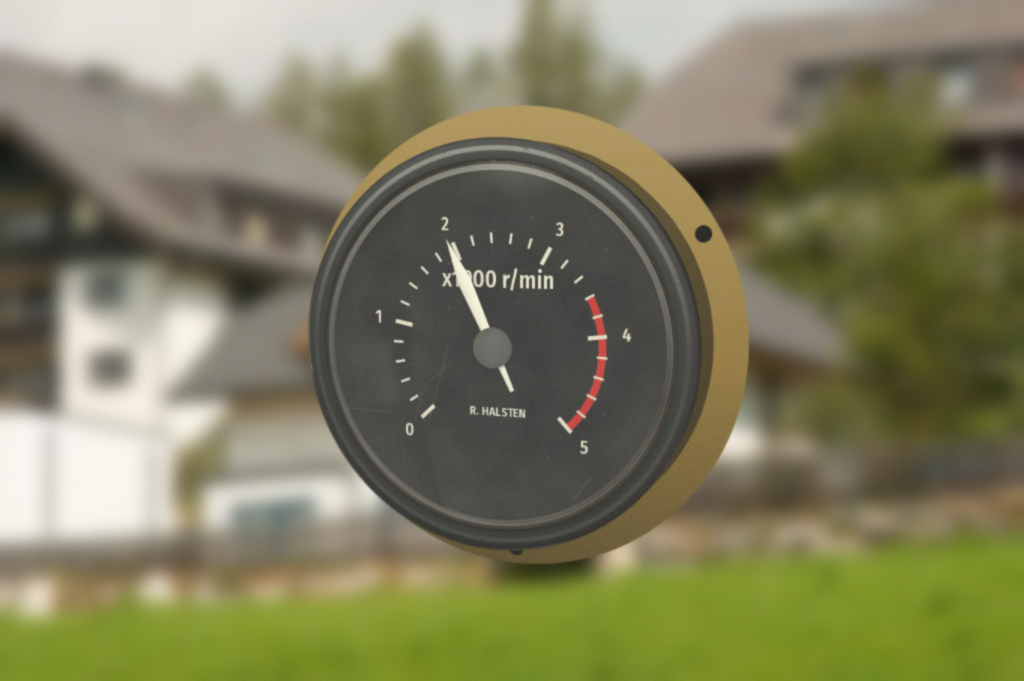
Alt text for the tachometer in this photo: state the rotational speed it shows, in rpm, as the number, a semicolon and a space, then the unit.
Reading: 2000; rpm
